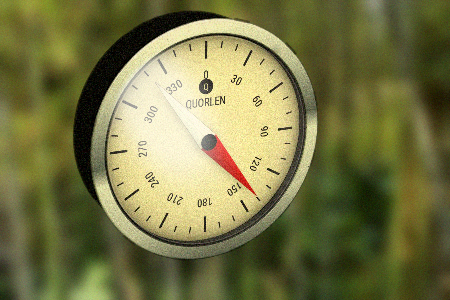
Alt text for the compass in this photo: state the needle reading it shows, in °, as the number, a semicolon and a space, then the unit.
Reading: 140; °
